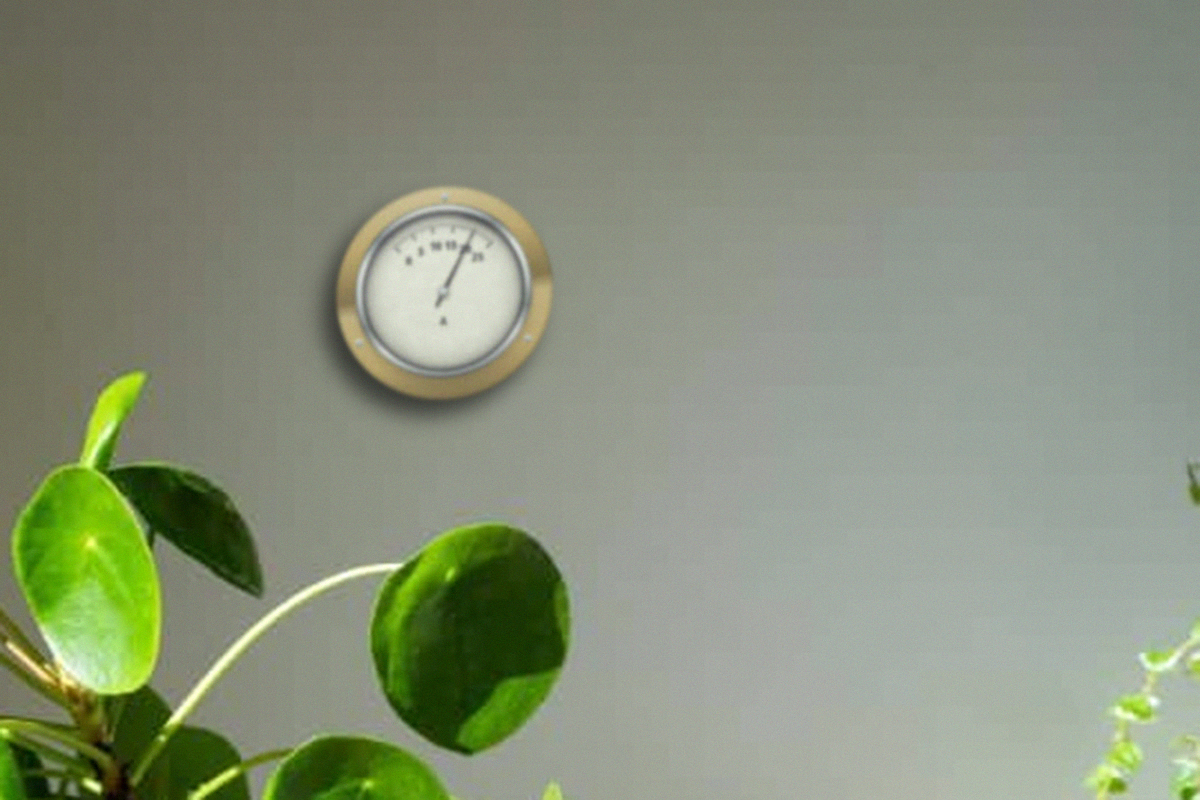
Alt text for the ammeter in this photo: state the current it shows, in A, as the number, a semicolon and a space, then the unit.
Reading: 20; A
